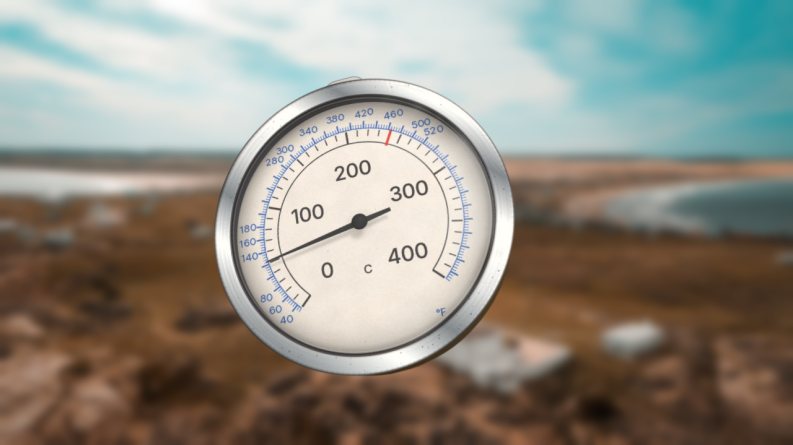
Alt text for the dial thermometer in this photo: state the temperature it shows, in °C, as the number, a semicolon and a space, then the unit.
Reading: 50; °C
